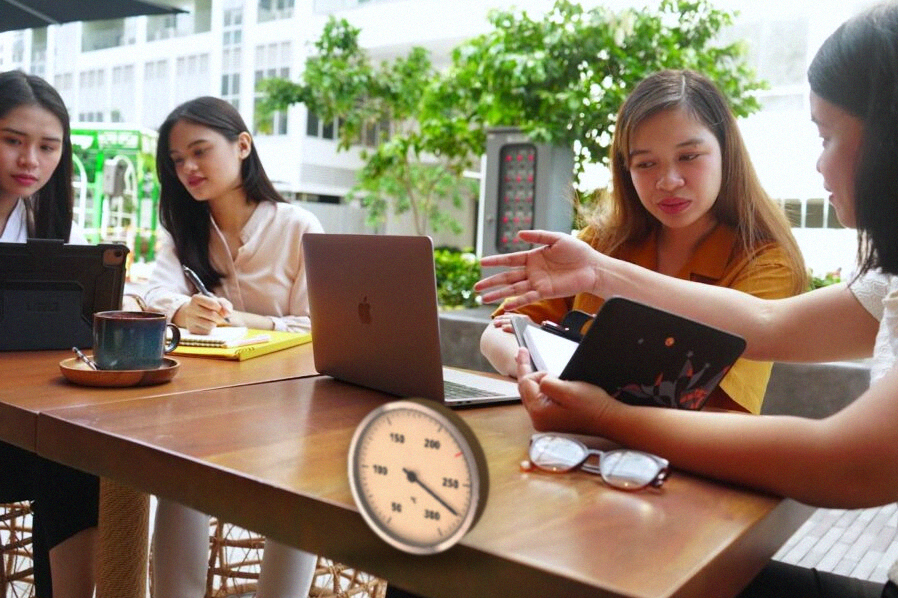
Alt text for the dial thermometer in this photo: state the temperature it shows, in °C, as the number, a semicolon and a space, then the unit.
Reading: 275; °C
